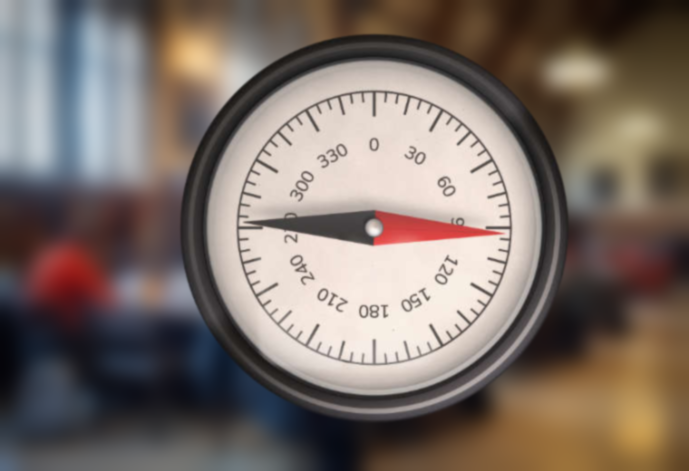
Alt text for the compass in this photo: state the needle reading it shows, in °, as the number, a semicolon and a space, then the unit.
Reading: 92.5; °
